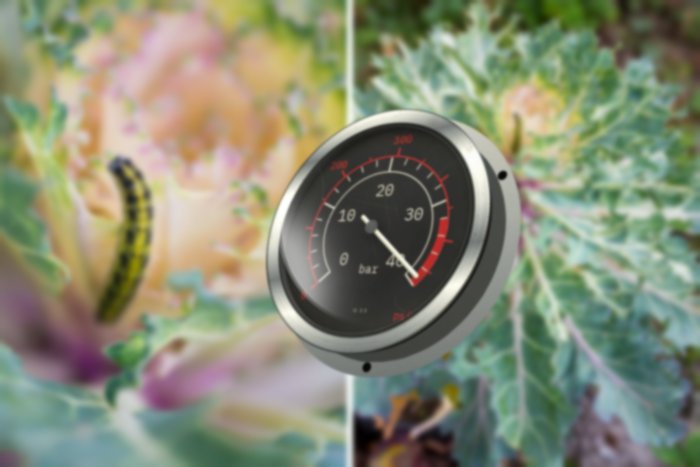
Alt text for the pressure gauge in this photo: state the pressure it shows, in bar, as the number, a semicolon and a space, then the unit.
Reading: 39; bar
